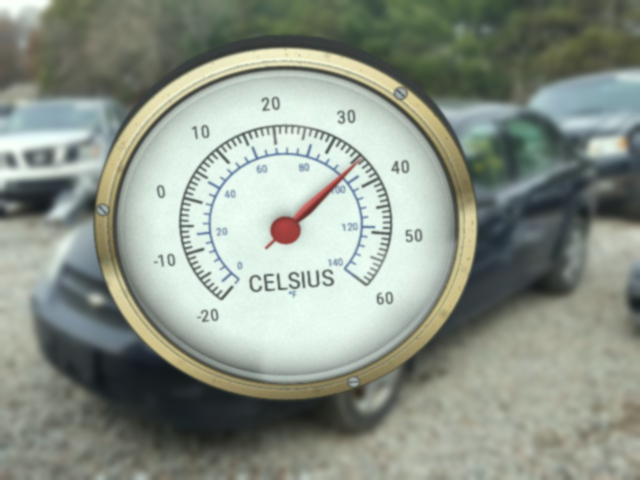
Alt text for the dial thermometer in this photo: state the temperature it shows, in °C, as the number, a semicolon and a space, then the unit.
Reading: 35; °C
